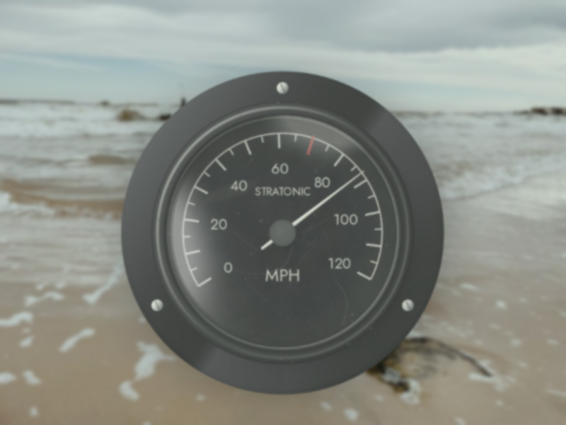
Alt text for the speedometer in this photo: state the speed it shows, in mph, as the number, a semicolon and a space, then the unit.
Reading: 87.5; mph
